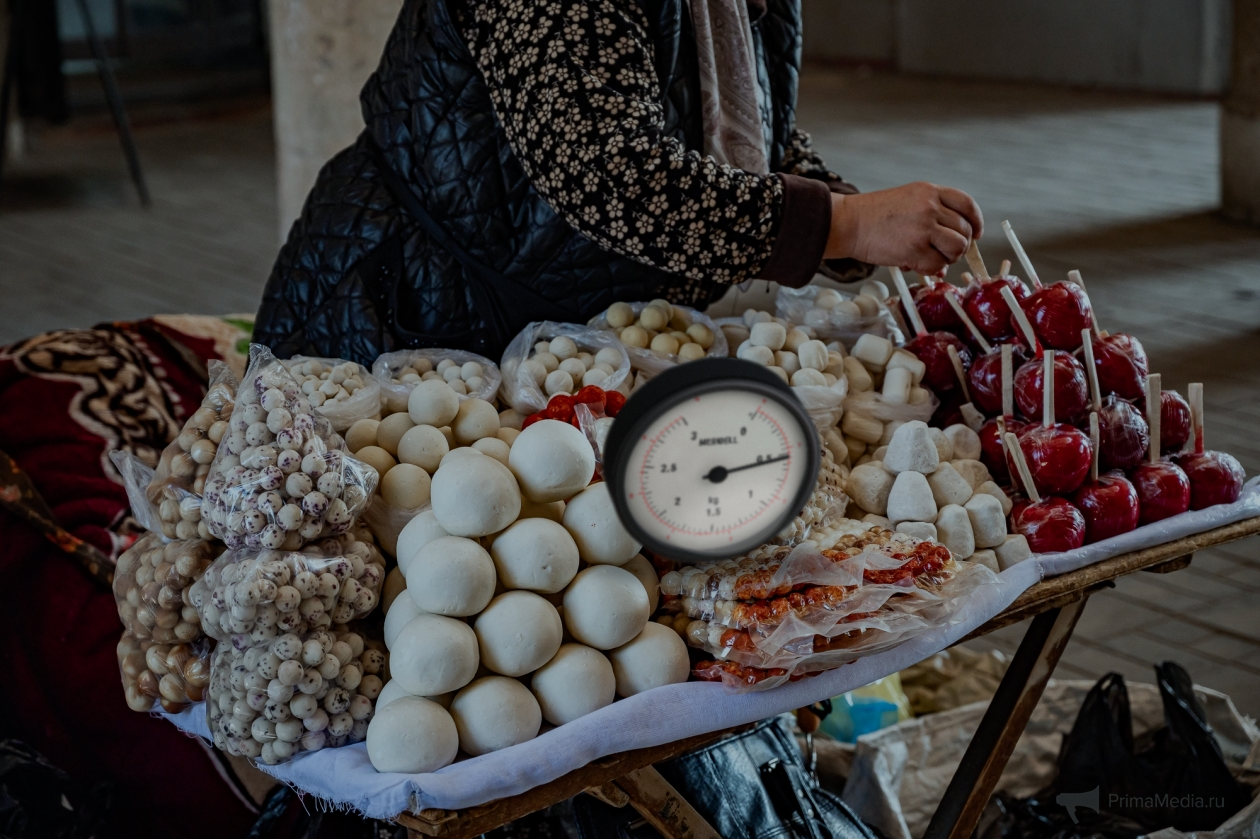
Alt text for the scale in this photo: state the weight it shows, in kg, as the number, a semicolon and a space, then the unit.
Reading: 0.5; kg
